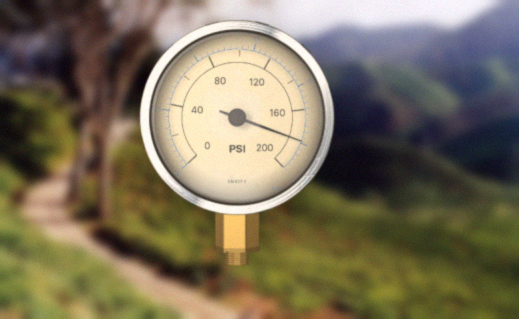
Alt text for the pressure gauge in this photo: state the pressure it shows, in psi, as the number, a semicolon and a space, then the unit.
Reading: 180; psi
